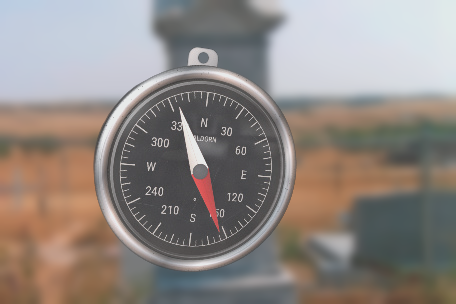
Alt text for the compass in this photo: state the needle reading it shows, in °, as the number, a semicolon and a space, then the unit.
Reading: 155; °
